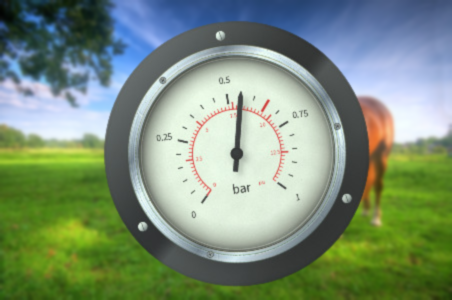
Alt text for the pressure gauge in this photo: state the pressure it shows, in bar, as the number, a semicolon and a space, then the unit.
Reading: 0.55; bar
